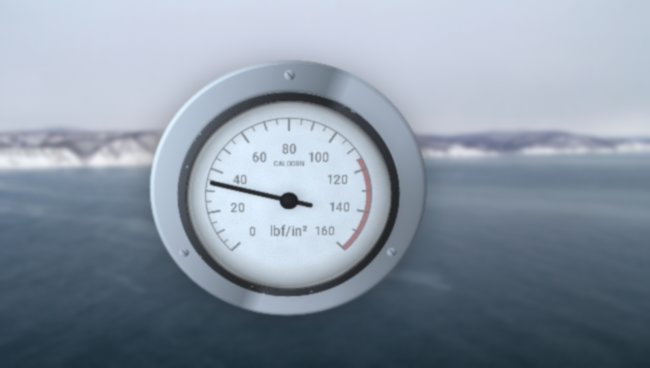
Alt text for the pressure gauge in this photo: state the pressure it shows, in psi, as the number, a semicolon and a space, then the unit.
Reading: 35; psi
